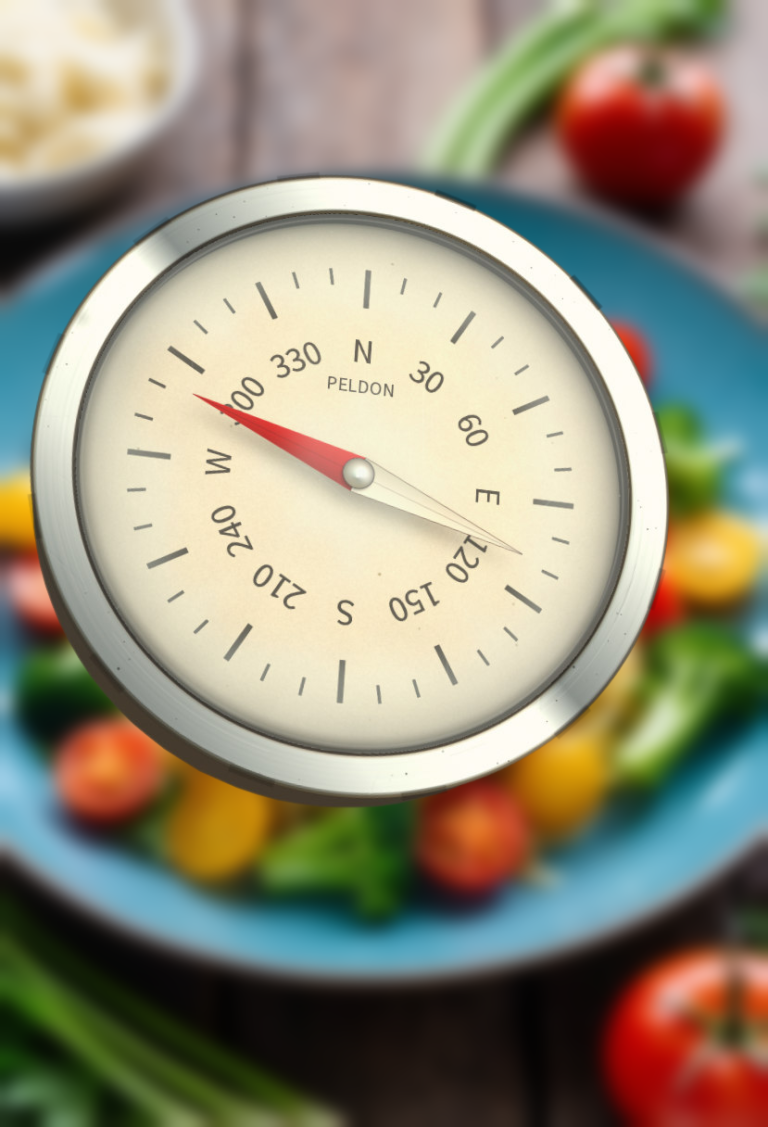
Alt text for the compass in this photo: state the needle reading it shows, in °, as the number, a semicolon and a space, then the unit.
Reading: 290; °
